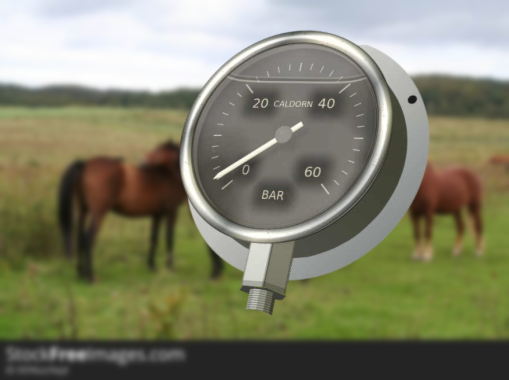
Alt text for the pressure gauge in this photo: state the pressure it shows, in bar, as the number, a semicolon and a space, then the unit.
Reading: 2; bar
